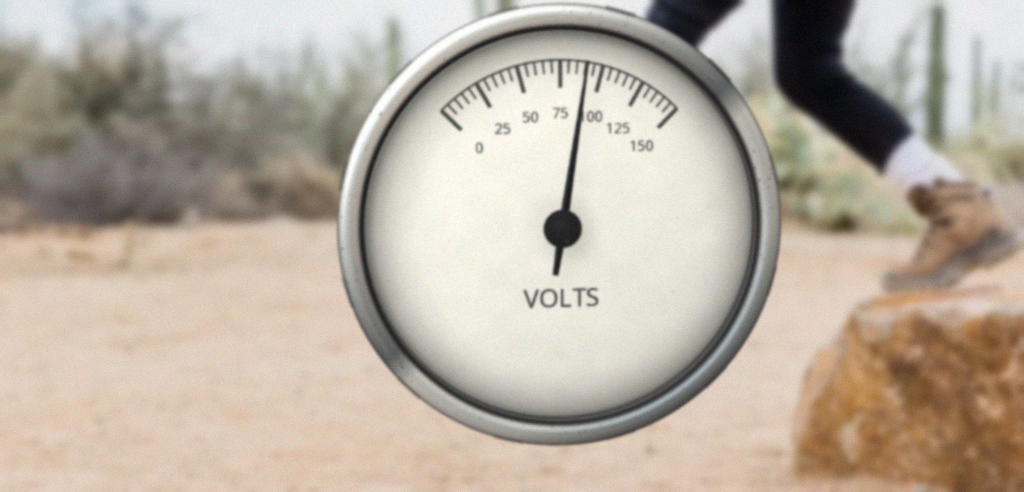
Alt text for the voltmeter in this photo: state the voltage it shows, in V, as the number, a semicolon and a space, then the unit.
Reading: 90; V
